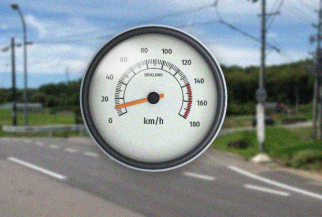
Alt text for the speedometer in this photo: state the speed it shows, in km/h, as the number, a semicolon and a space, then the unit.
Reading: 10; km/h
